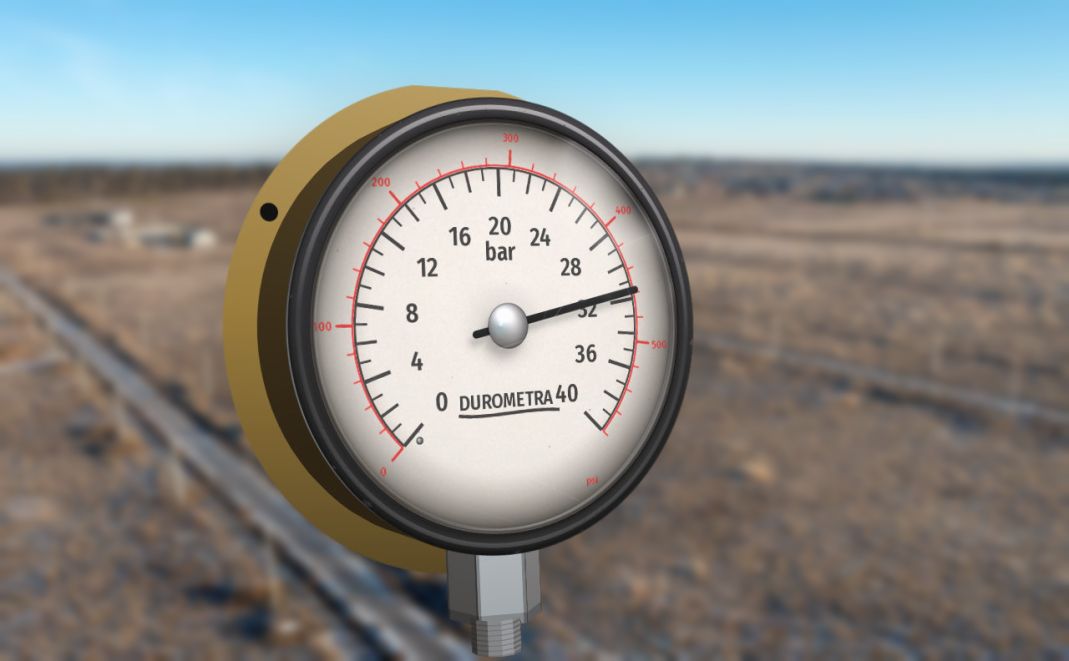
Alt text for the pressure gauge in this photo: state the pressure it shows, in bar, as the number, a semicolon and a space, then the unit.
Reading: 31.5; bar
